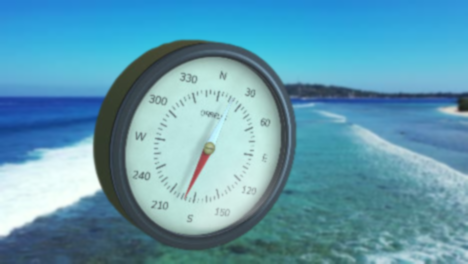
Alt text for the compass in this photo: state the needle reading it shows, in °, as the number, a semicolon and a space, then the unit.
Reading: 195; °
